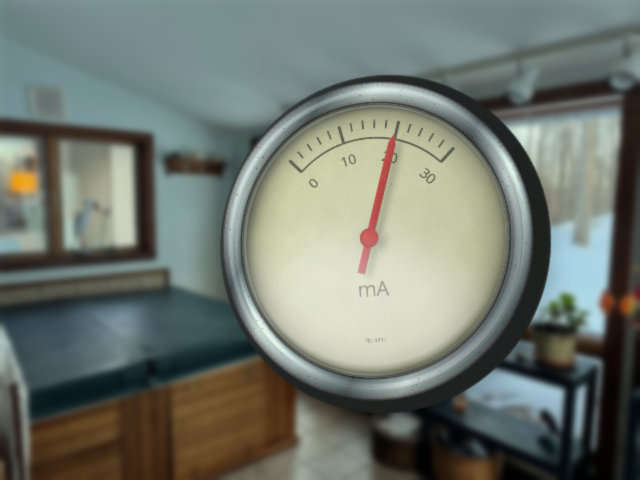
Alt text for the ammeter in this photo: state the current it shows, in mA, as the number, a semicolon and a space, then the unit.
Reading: 20; mA
